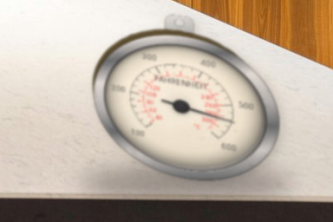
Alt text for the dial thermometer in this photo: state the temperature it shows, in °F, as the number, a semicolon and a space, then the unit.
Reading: 540; °F
